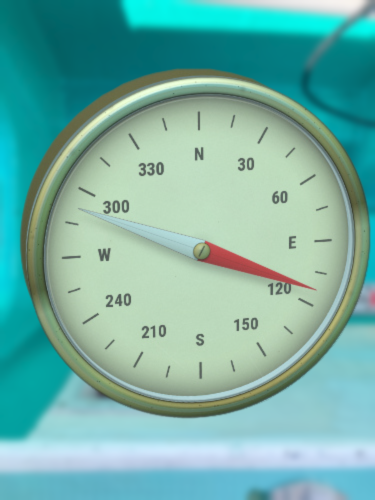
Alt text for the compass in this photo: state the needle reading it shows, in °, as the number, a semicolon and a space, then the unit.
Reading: 112.5; °
